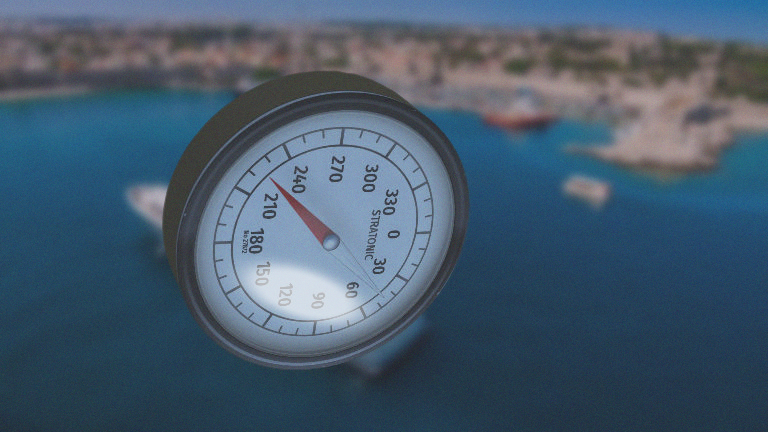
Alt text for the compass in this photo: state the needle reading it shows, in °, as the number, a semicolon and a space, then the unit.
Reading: 225; °
